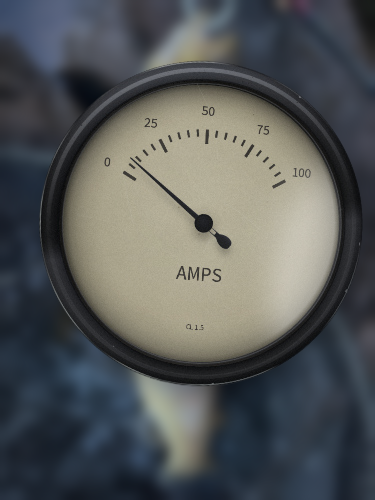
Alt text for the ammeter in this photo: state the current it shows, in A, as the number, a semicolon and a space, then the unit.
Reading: 7.5; A
